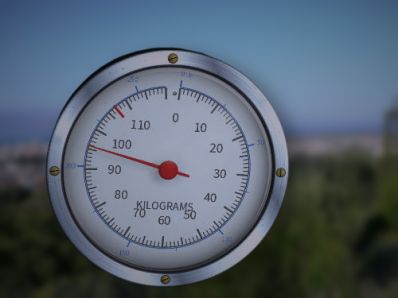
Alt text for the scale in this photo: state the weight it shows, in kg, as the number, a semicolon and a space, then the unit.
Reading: 96; kg
